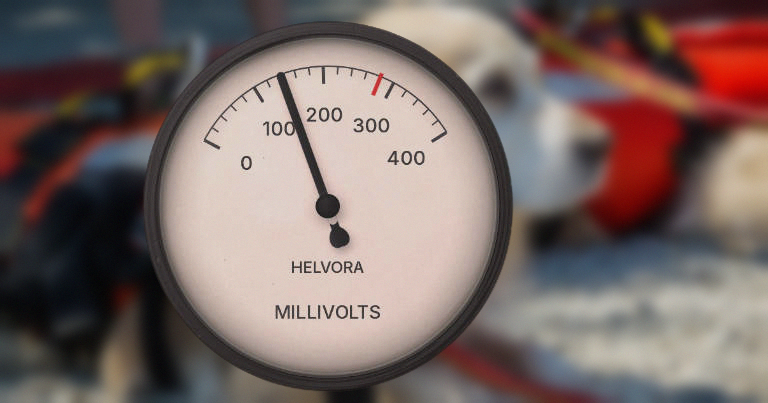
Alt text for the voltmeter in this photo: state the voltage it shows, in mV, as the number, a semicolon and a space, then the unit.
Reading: 140; mV
